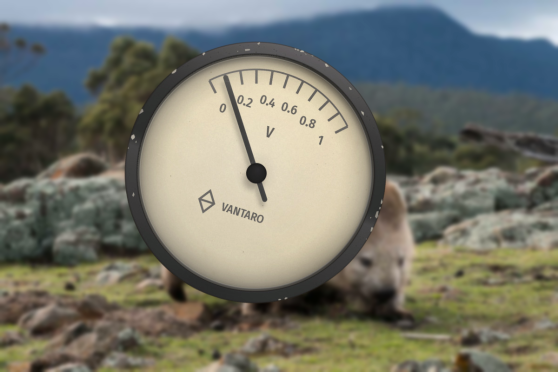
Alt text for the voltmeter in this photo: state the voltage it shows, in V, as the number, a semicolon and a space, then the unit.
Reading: 0.1; V
